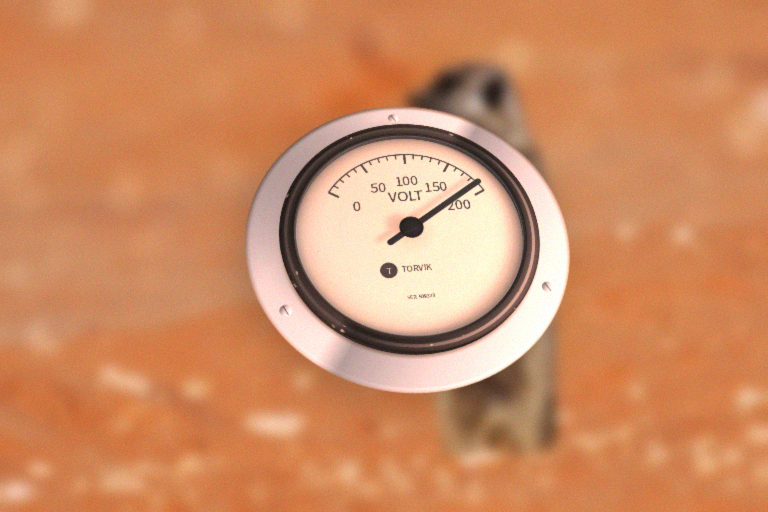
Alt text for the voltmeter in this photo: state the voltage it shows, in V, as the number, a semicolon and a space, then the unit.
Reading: 190; V
